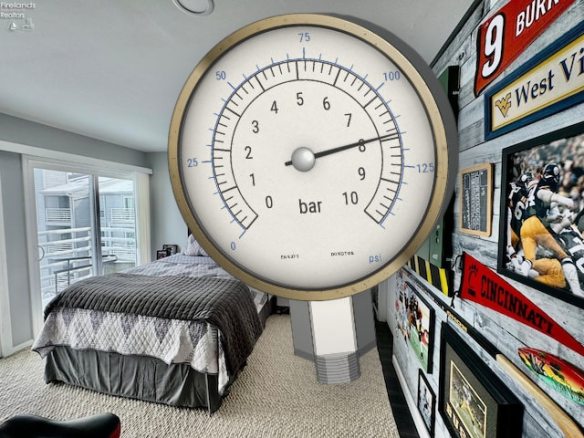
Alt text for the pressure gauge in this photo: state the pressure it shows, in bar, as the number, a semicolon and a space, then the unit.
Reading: 7.9; bar
